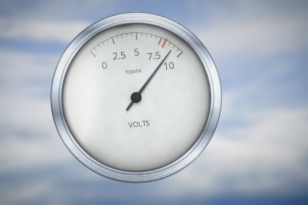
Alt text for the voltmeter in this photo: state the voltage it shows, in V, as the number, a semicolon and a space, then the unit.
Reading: 9; V
